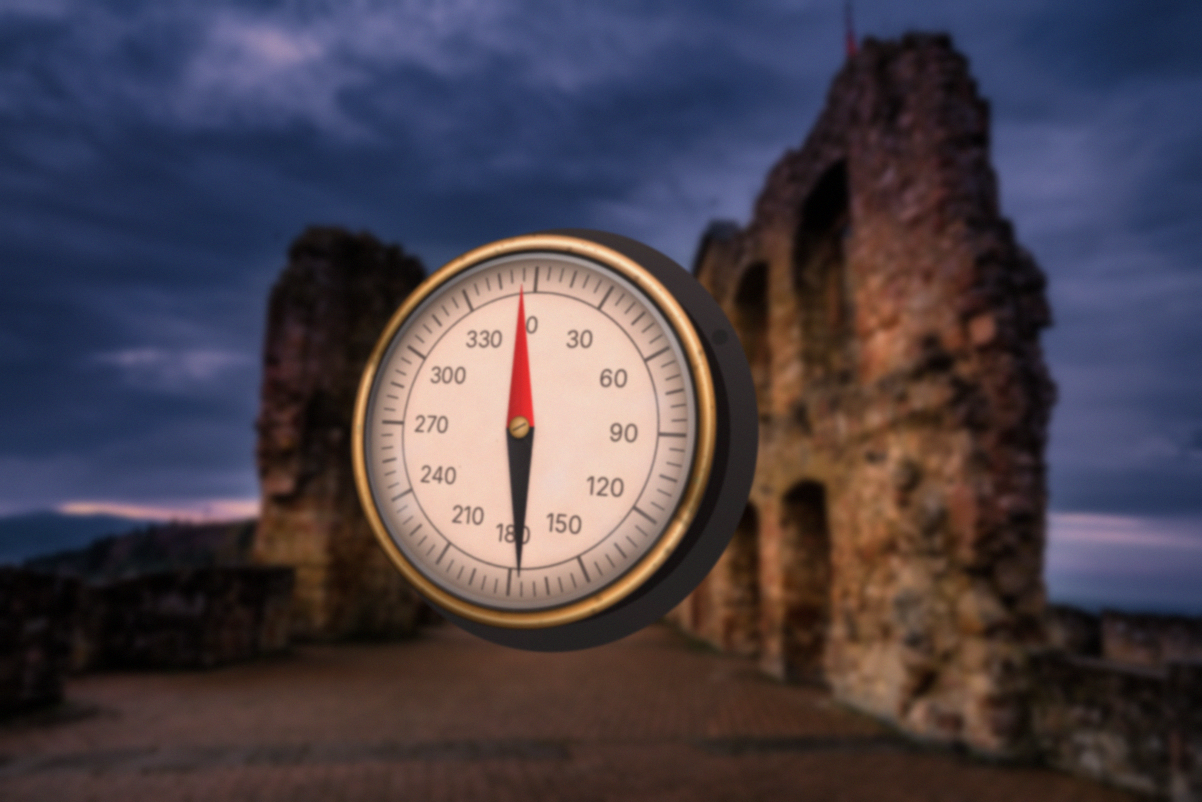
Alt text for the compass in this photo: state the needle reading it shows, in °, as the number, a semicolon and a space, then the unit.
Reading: 355; °
